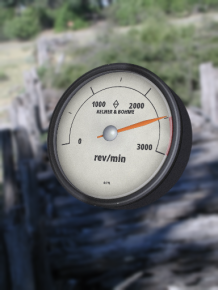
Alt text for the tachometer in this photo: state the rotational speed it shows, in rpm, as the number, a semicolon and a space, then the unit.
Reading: 2500; rpm
